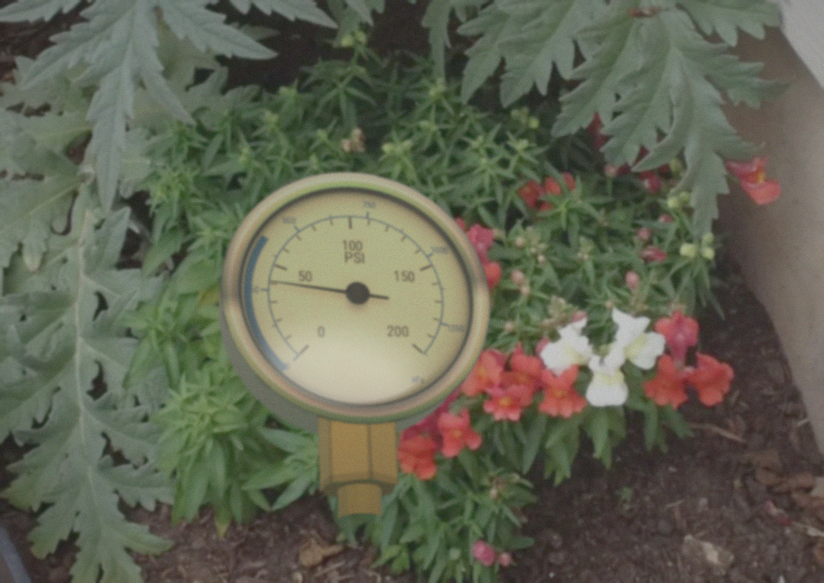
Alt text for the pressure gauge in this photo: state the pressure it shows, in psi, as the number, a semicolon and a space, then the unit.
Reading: 40; psi
